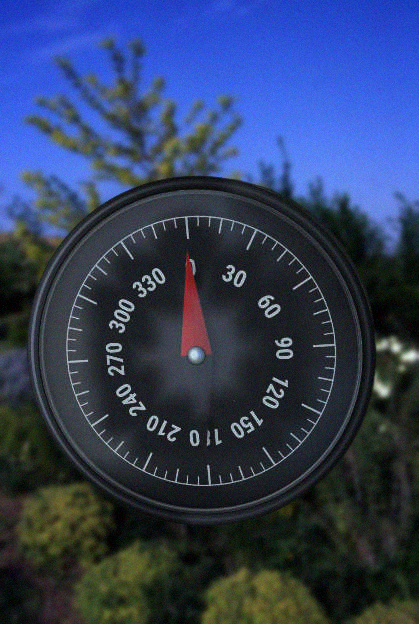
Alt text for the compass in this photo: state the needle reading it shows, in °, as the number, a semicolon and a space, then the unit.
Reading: 0; °
